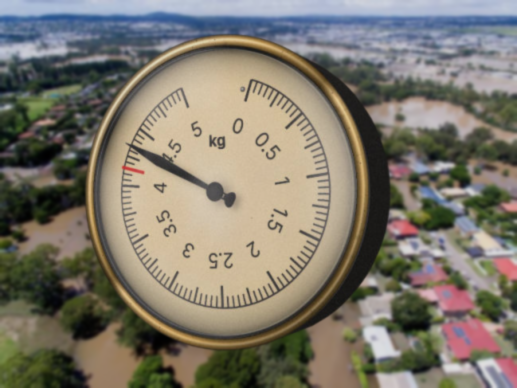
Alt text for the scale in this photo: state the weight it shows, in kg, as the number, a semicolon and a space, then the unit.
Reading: 4.35; kg
